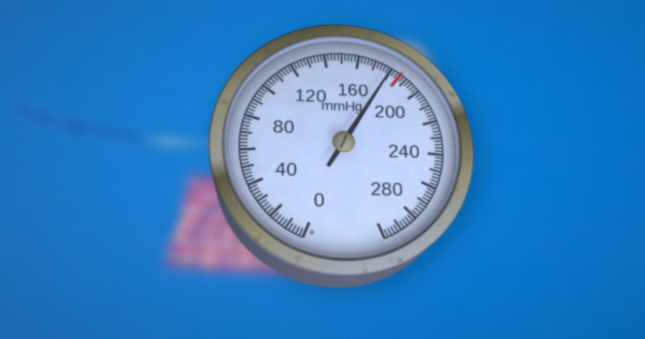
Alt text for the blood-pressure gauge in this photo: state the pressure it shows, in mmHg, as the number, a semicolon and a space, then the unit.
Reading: 180; mmHg
